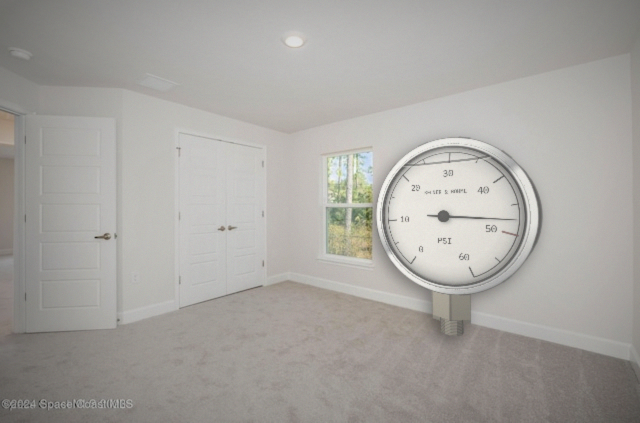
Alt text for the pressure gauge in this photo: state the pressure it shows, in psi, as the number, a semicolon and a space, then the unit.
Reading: 47.5; psi
